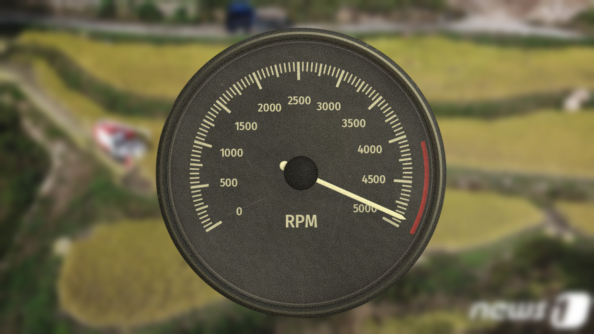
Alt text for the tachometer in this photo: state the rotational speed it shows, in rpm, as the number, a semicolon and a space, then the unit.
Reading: 4900; rpm
